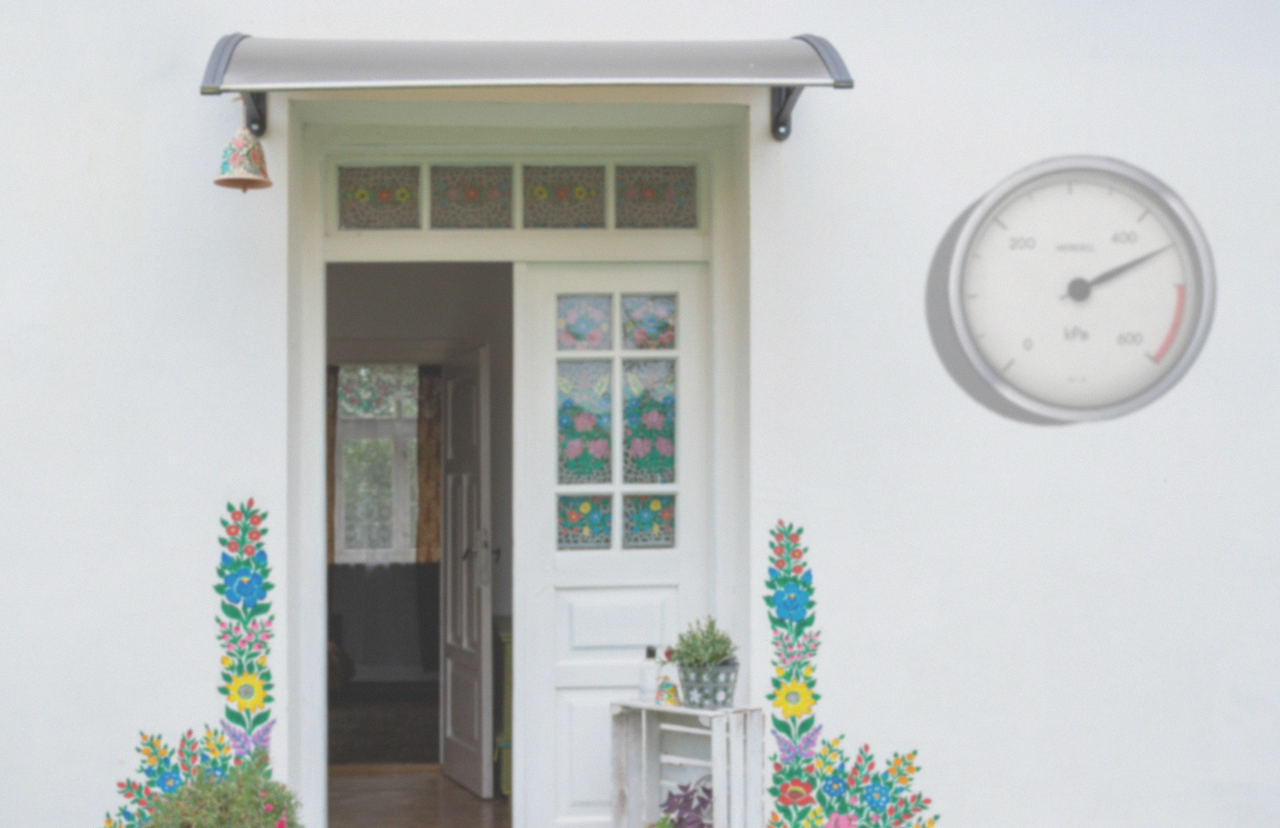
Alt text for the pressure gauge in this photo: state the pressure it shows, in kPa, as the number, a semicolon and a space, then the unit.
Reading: 450; kPa
